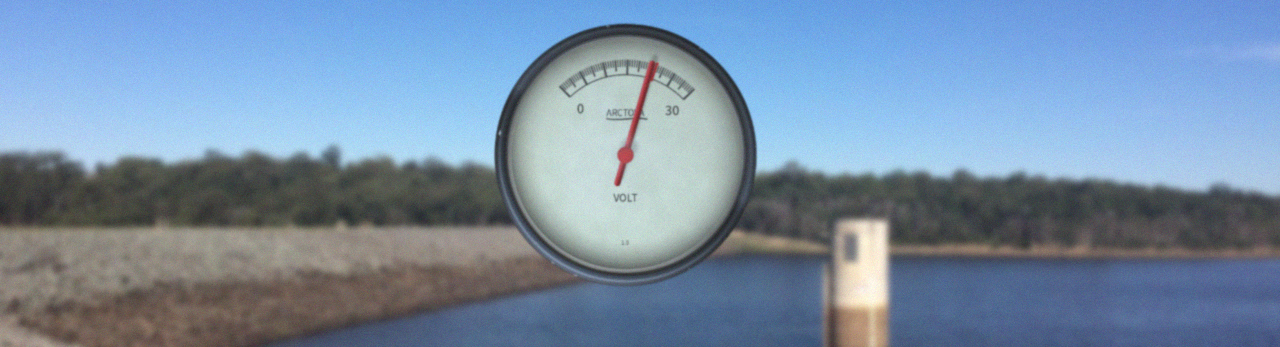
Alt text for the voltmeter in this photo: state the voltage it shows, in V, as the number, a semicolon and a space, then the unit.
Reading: 20; V
